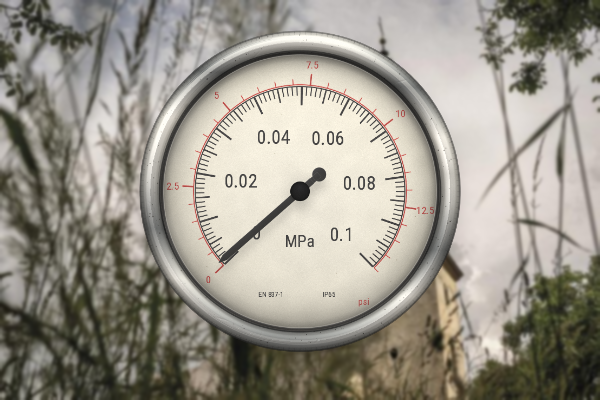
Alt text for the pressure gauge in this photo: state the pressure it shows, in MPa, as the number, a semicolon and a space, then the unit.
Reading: 0.001; MPa
